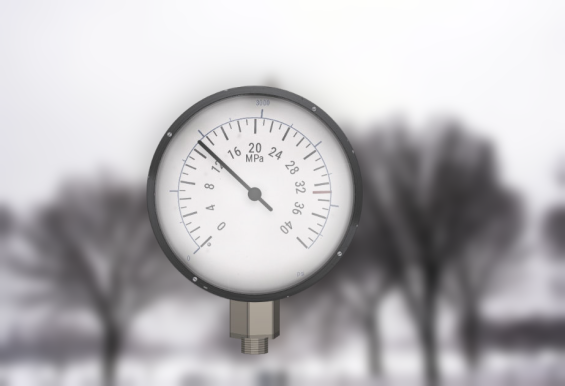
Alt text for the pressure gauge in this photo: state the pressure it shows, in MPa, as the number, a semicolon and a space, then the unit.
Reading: 13; MPa
